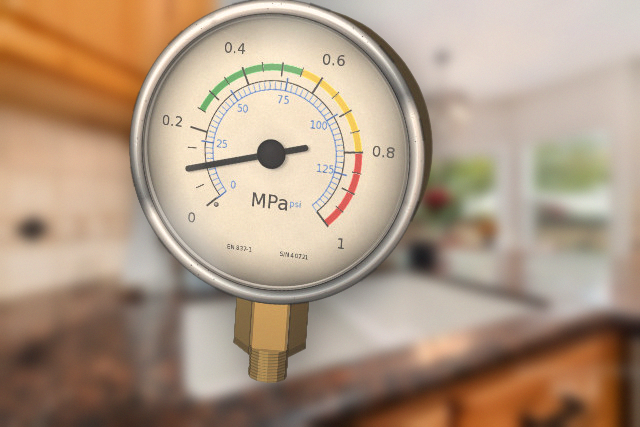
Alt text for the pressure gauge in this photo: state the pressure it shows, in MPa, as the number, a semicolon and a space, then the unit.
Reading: 0.1; MPa
